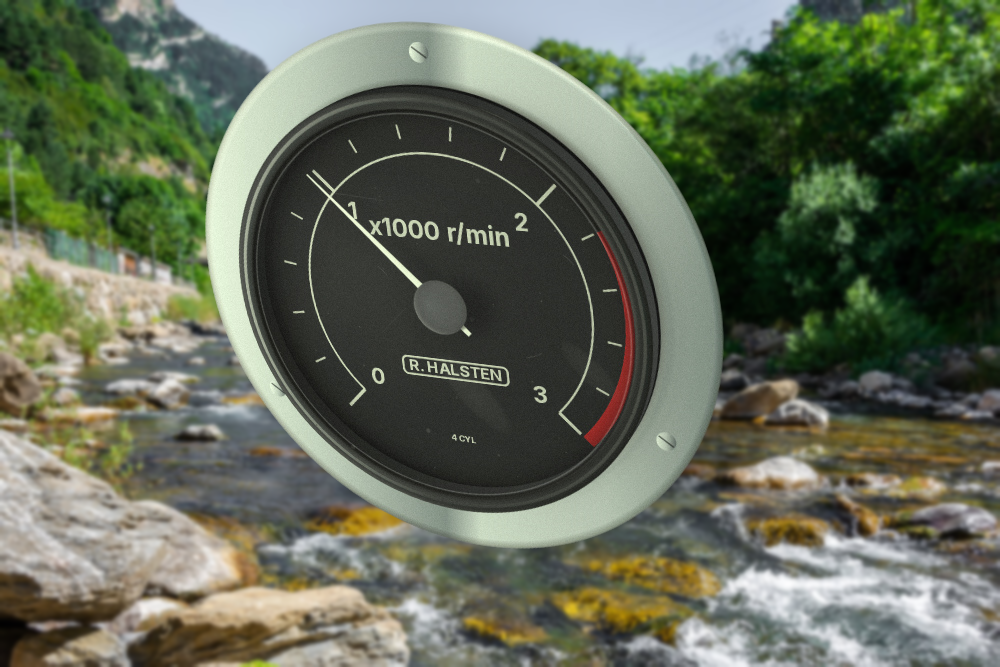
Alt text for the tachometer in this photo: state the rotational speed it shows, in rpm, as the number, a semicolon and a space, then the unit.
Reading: 1000; rpm
